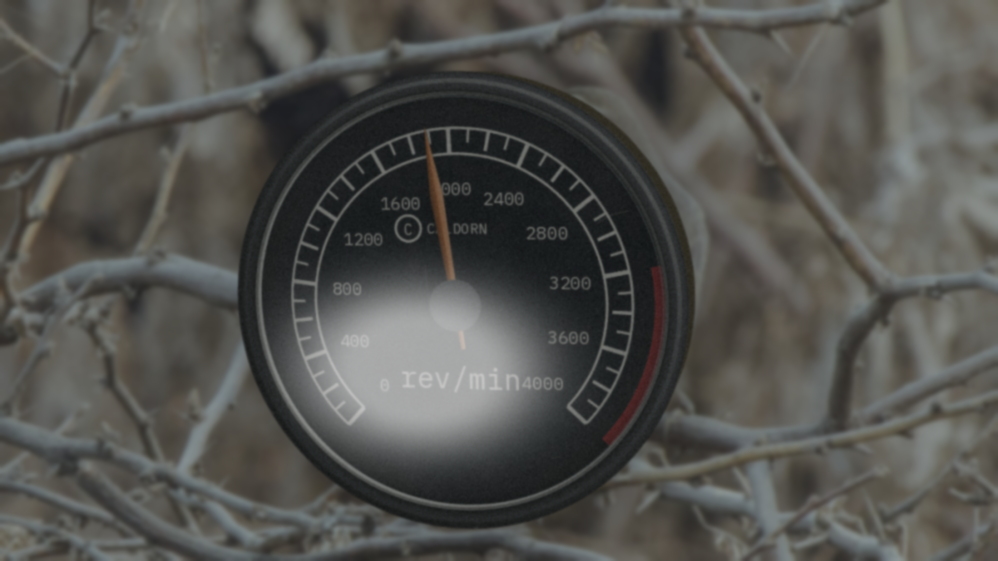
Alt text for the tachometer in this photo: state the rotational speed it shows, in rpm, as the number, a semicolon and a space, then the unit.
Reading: 1900; rpm
